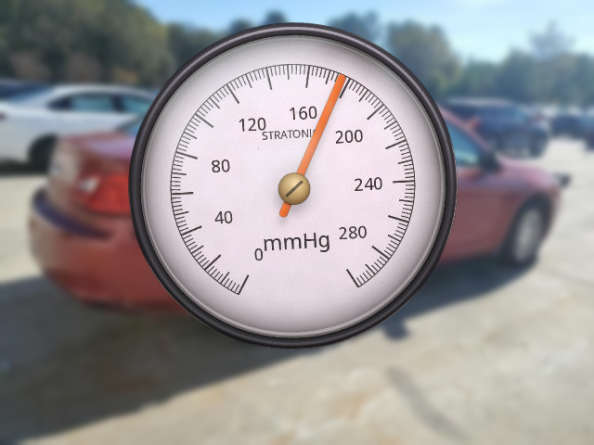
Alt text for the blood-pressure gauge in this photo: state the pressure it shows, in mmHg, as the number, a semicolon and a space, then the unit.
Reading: 176; mmHg
